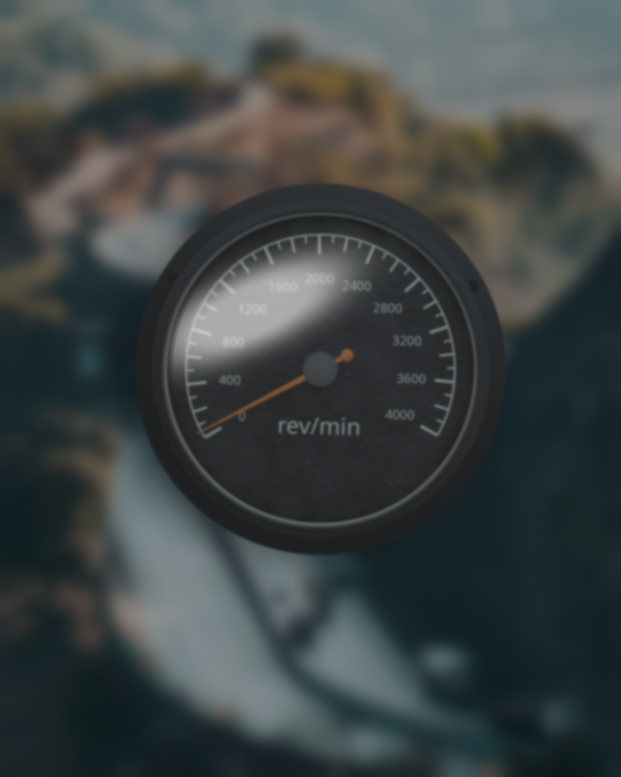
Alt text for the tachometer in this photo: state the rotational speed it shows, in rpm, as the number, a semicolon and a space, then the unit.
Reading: 50; rpm
